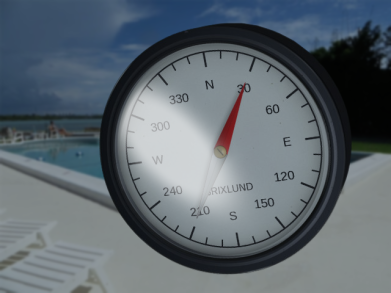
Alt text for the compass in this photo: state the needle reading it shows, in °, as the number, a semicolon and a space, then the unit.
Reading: 30; °
